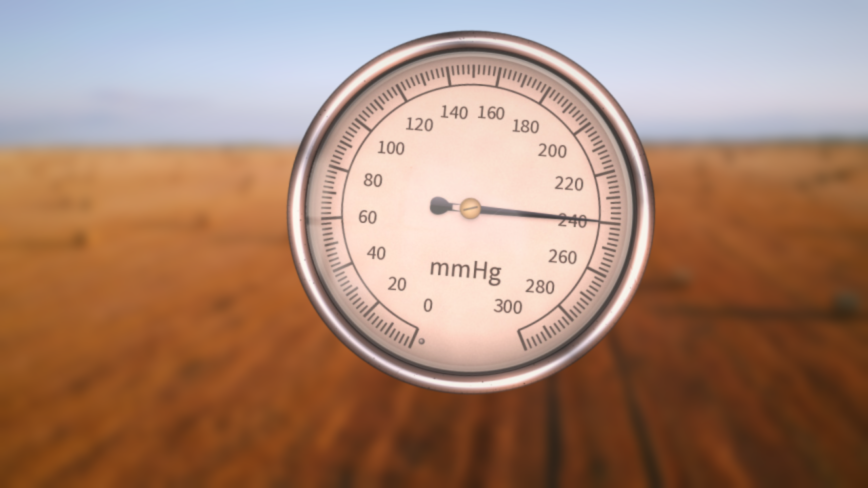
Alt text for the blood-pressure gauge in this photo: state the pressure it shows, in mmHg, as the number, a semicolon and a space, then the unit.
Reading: 240; mmHg
